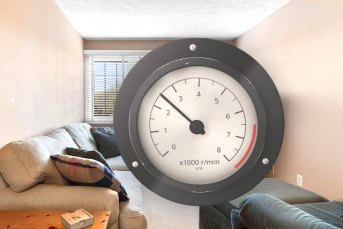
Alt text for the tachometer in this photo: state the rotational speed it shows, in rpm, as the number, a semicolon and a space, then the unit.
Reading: 2500; rpm
